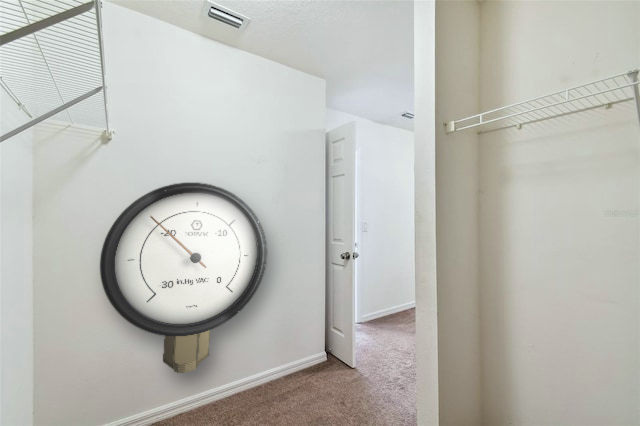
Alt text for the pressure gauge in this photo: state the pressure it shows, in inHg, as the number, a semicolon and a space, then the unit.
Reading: -20; inHg
